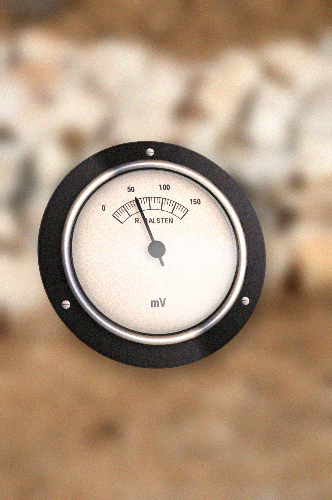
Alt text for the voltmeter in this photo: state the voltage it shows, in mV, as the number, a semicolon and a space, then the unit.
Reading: 50; mV
